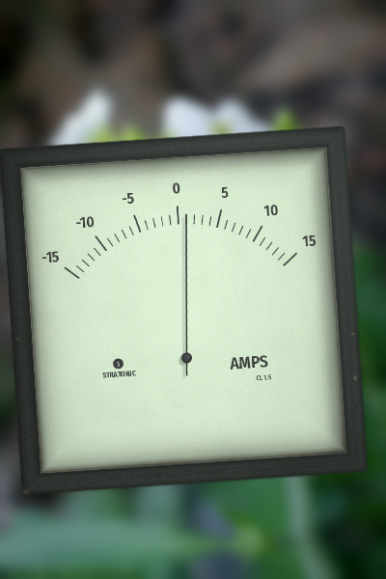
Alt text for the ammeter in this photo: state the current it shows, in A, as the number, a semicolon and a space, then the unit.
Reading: 1; A
